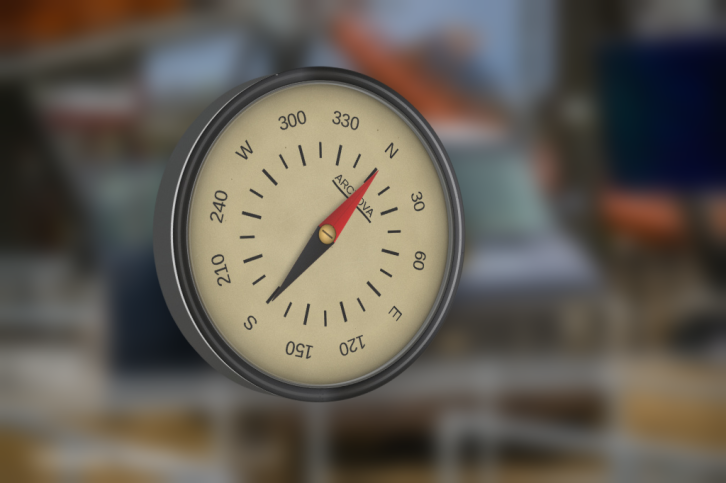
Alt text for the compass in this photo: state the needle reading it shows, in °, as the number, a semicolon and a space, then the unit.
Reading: 0; °
